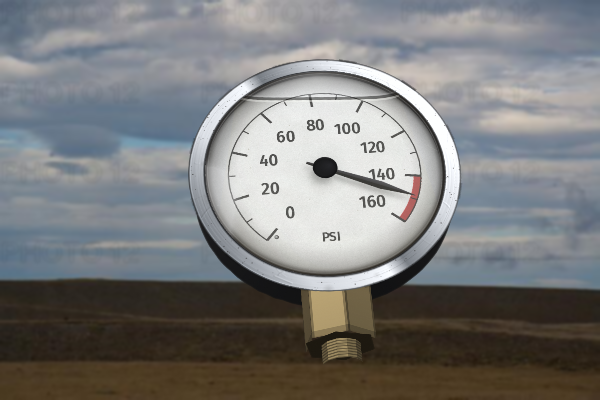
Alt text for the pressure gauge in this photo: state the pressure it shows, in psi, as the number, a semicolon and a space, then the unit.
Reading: 150; psi
